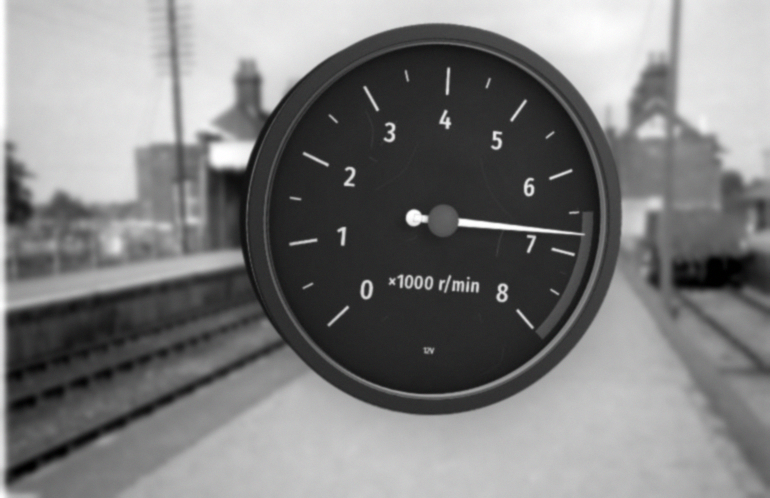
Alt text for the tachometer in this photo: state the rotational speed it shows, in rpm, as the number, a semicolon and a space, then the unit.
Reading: 6750; rpm
